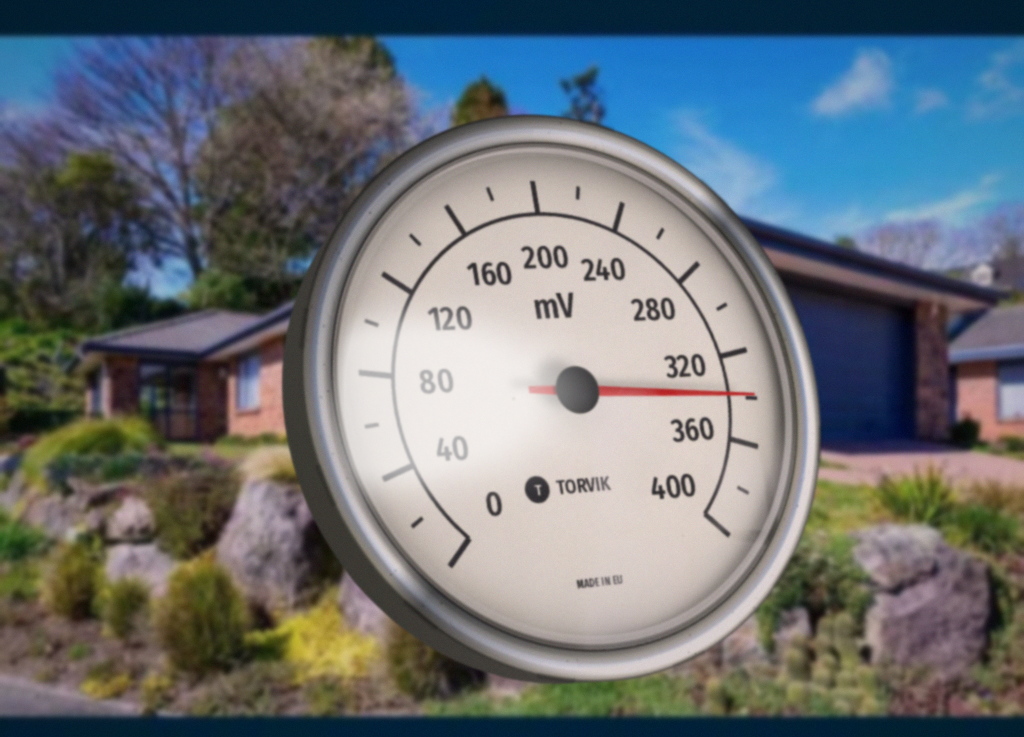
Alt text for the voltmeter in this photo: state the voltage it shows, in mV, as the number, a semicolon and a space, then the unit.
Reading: 340; mV
